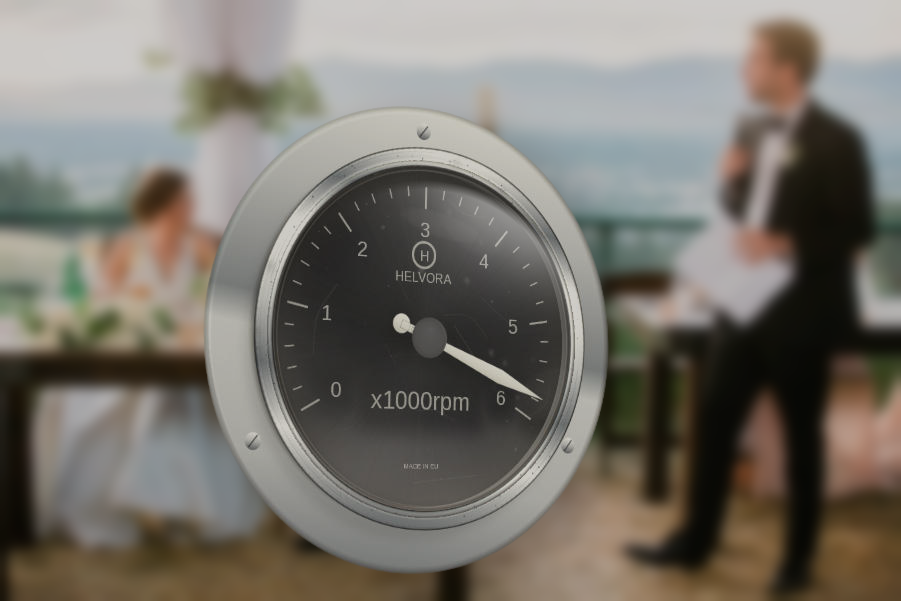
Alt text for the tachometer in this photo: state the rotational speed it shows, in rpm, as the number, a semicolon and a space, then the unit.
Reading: 5800; rpm
